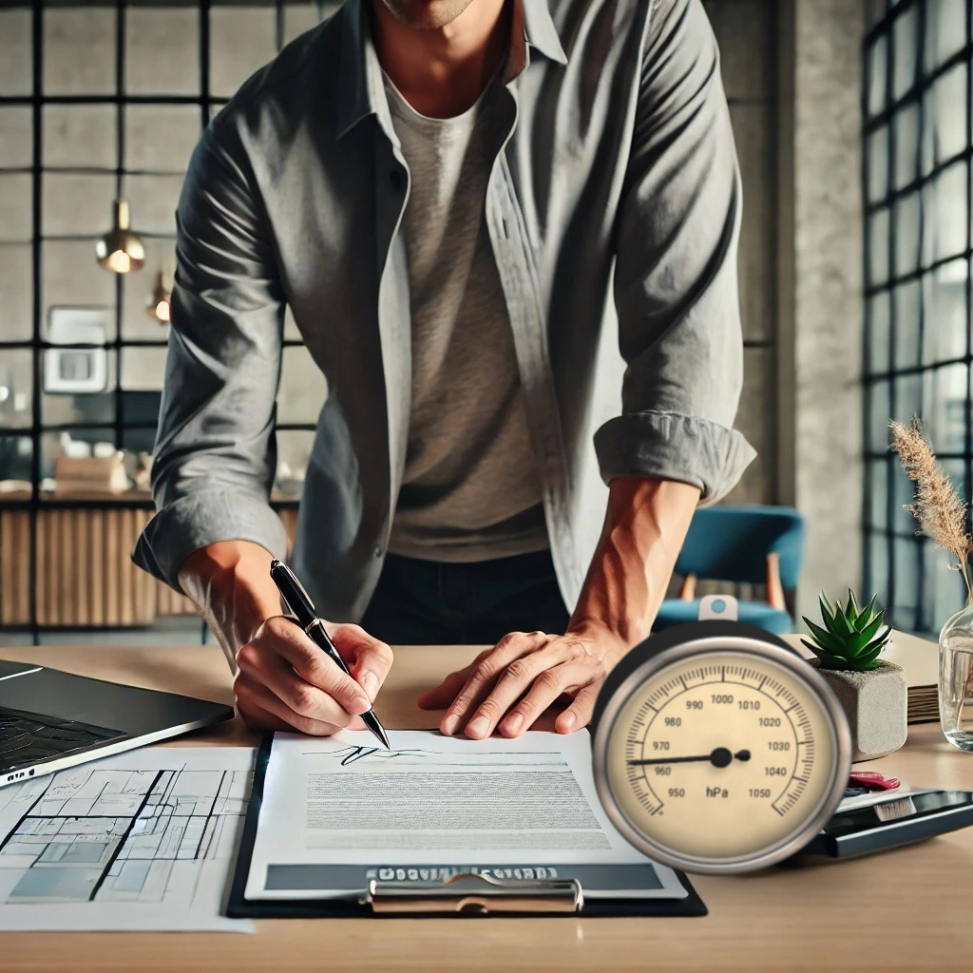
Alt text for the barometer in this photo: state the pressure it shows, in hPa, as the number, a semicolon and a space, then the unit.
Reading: 965; hPa
